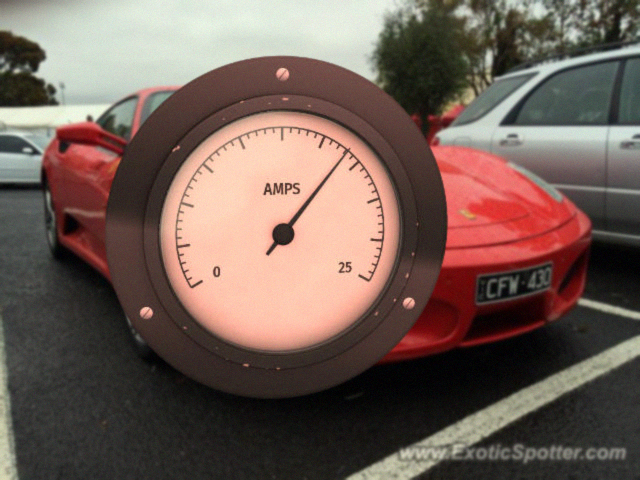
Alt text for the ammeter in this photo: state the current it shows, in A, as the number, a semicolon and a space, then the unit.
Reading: 16.5; A
